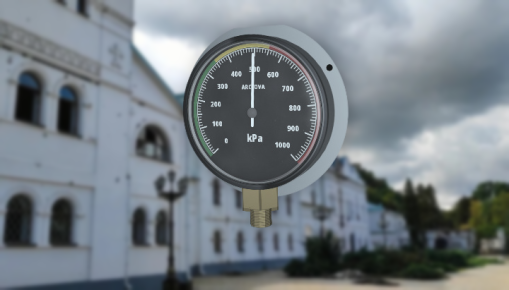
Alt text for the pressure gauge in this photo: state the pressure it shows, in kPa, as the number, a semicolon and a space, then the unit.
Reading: 500; kPa
